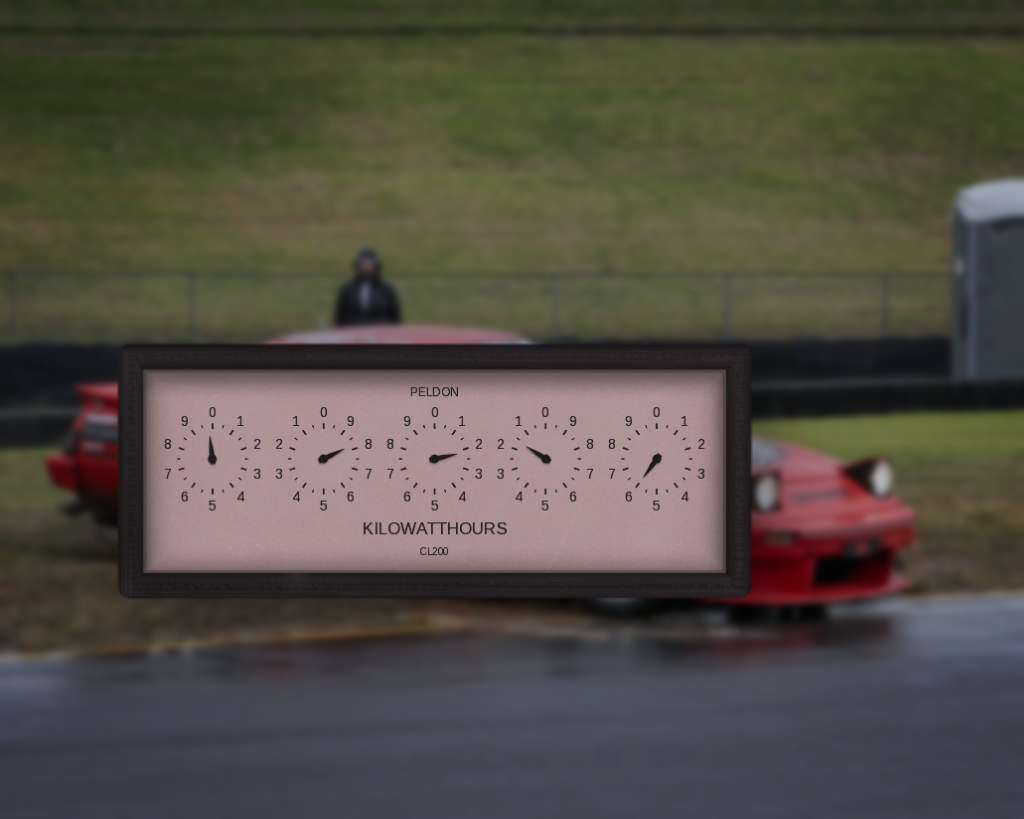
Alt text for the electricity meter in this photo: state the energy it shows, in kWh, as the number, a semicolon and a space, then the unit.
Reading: 98216; kWh
